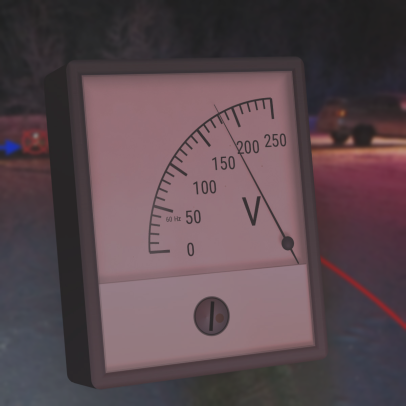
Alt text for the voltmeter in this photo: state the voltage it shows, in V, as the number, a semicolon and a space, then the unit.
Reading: 180; V
